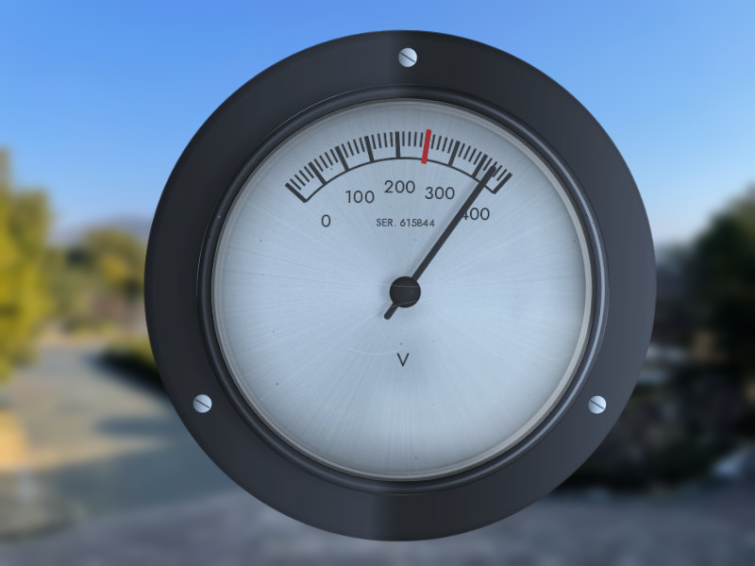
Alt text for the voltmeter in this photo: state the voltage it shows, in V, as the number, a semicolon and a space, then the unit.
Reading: 370; V
